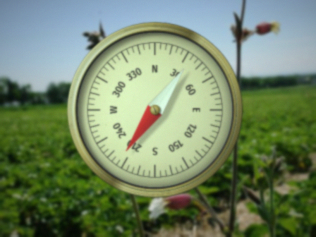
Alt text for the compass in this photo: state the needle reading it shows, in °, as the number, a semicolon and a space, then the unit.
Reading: 215; °
